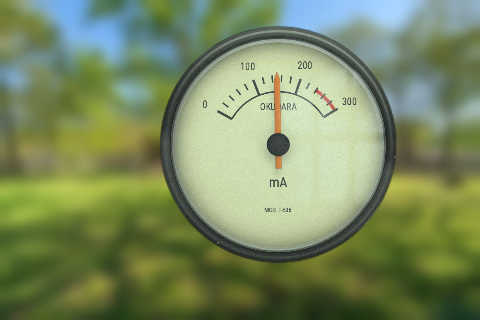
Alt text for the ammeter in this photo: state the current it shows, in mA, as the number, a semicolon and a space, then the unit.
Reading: 150; mA
